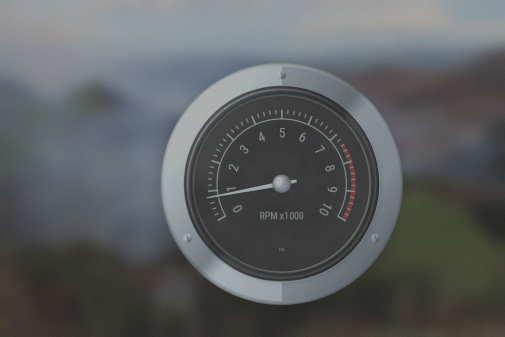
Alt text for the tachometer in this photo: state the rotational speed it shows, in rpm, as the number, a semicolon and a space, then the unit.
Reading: 800; rpm
